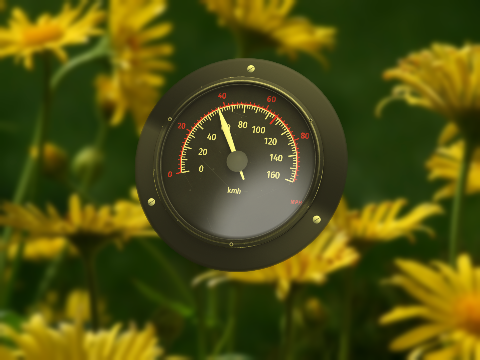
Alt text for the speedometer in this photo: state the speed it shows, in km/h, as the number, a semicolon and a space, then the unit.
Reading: 60; km/h
